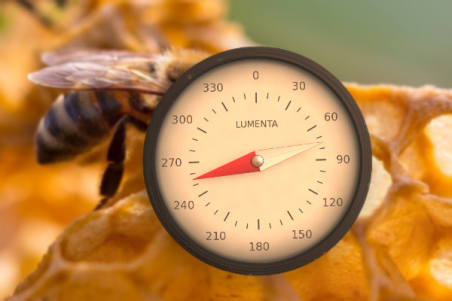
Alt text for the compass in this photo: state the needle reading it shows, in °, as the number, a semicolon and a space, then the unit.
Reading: 255; °
